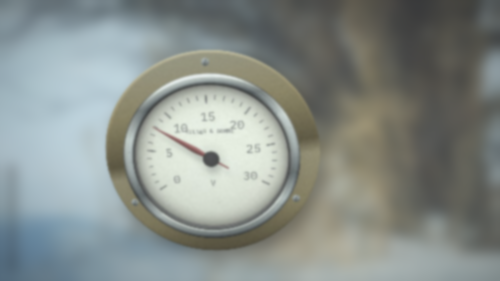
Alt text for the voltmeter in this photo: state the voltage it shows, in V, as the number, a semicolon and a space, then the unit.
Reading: 8; V
